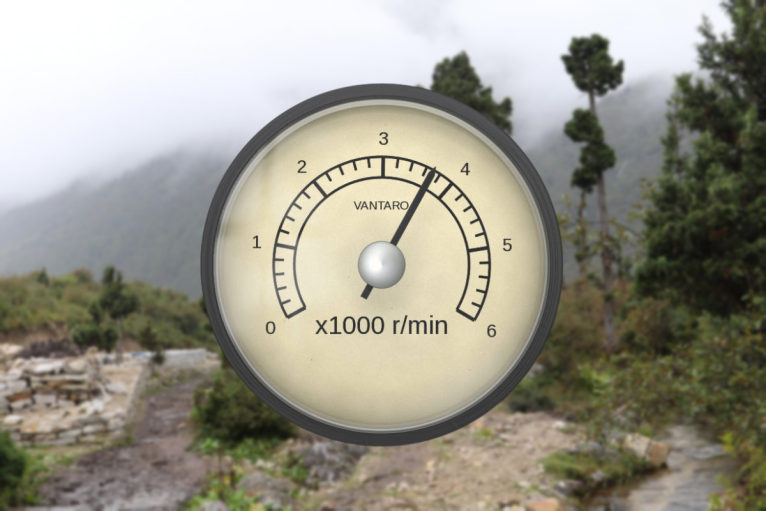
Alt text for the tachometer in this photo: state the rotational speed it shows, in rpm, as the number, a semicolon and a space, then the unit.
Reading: 3700; rpm
